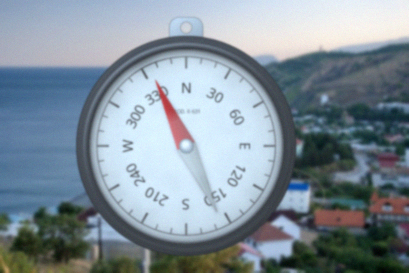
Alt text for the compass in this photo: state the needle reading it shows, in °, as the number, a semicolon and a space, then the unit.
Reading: 335; °
